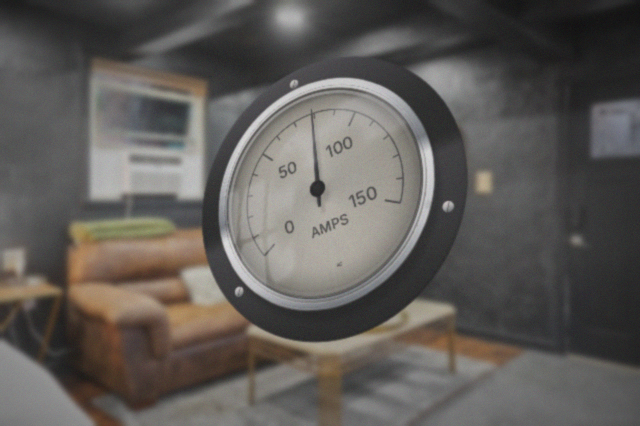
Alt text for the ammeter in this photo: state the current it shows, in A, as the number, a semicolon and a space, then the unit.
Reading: 80; A
